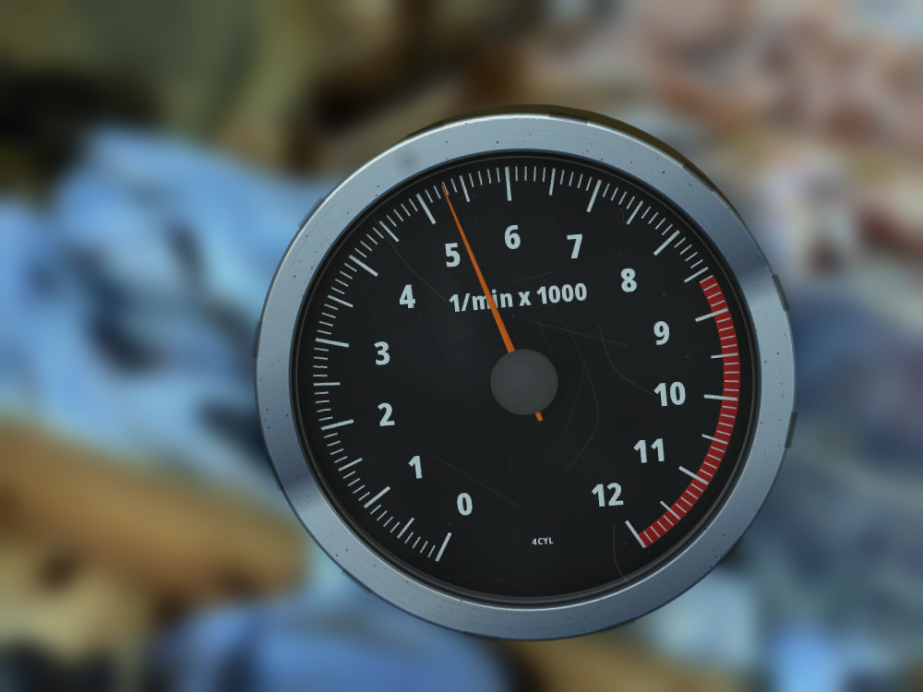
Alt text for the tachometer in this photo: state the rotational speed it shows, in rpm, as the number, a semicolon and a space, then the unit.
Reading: 5300; rpm
